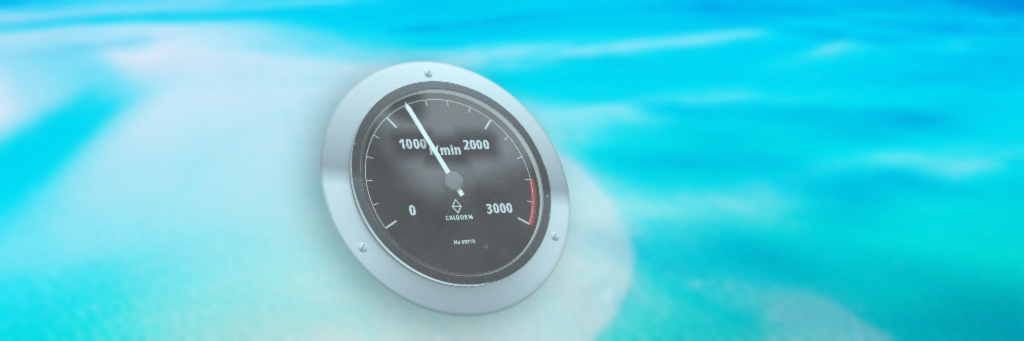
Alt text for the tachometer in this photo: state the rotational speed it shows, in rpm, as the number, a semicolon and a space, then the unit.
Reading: 1200; rpm
